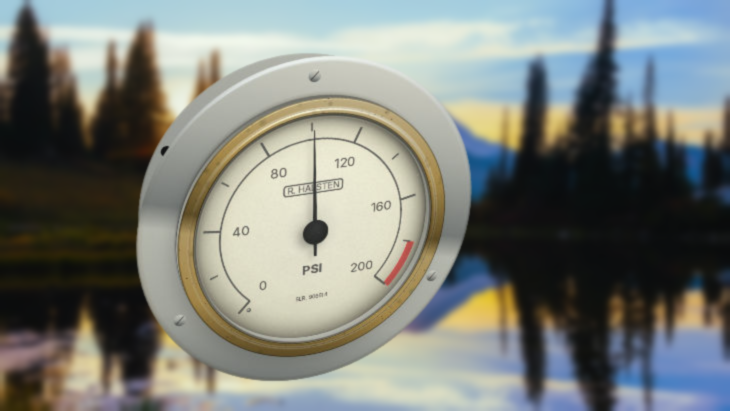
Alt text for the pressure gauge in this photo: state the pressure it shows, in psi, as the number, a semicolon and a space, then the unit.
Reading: 100; psi
